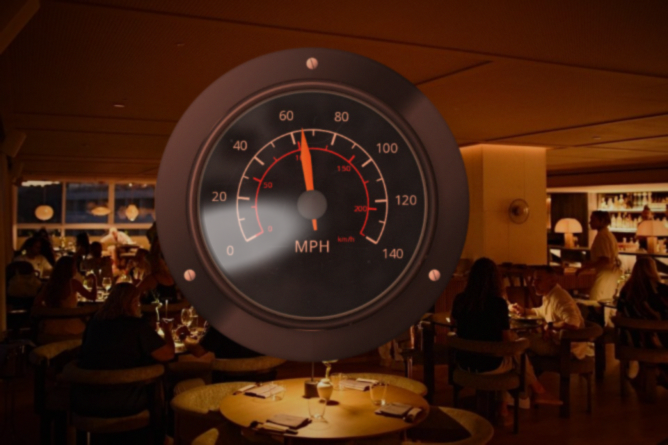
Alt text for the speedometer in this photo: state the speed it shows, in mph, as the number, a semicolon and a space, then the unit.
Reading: 65; mph
